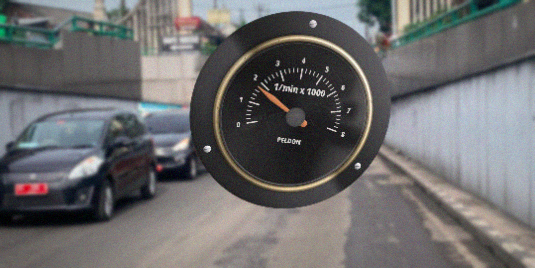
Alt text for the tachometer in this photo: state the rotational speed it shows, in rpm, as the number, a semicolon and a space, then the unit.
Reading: 1800; rpm
